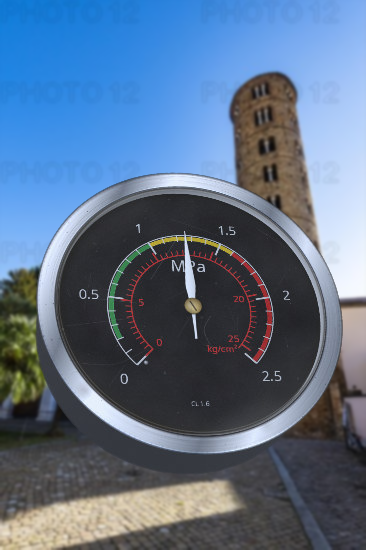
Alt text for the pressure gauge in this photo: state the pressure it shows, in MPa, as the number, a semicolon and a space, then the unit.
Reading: 1.25; MPa
